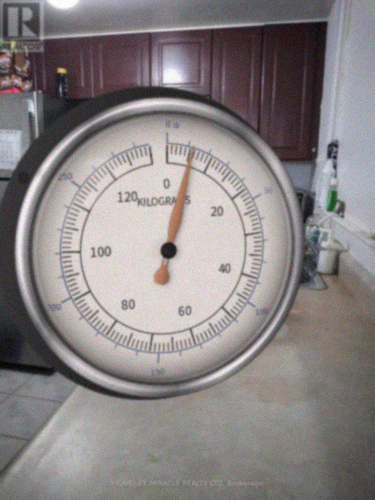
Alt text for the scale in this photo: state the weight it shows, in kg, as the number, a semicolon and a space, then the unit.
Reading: 5; kg
